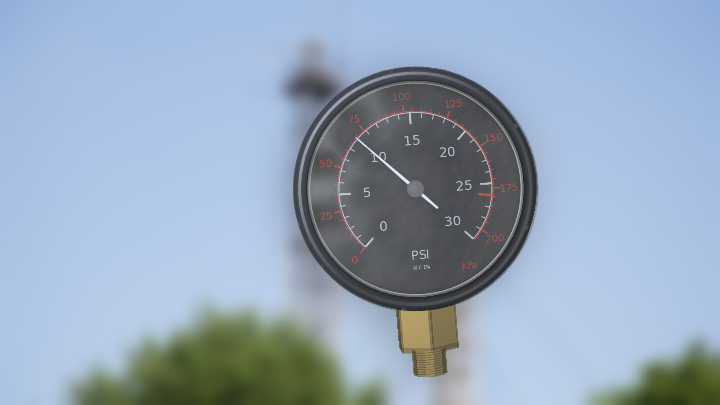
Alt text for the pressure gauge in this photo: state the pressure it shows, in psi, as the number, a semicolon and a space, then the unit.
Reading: 10; psi
